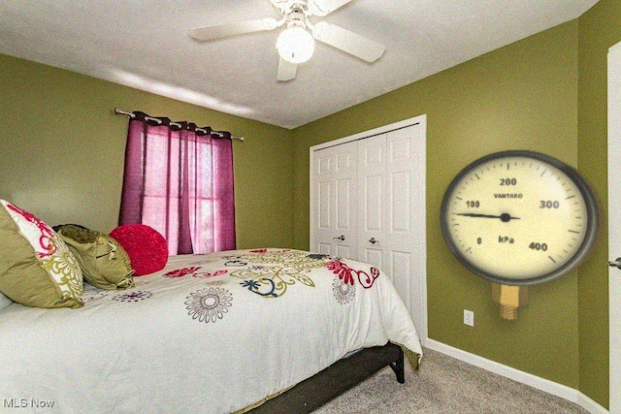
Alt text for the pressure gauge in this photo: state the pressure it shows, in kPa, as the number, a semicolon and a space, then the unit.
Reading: 70; kPa
